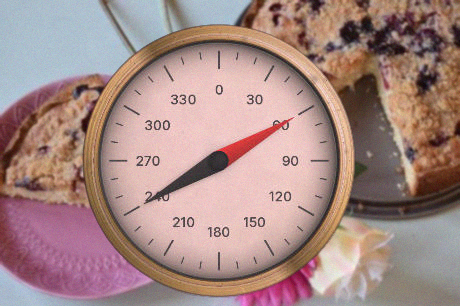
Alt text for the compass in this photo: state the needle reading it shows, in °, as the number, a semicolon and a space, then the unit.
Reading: 60; °
